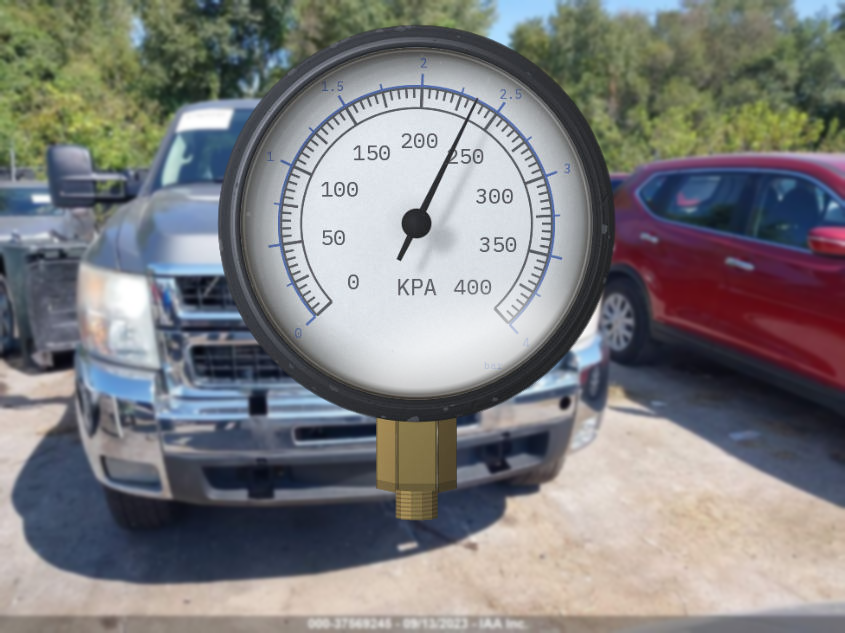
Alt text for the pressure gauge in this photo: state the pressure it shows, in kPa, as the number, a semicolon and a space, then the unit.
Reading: 235; kPa
